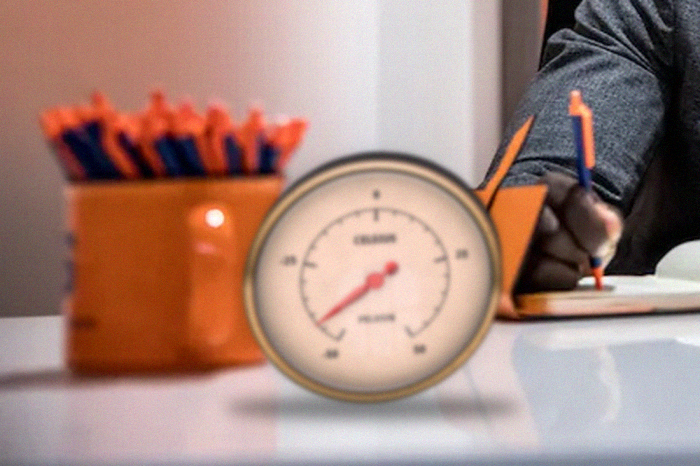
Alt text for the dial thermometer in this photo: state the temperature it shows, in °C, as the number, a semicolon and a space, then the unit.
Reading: -42.5; °C
